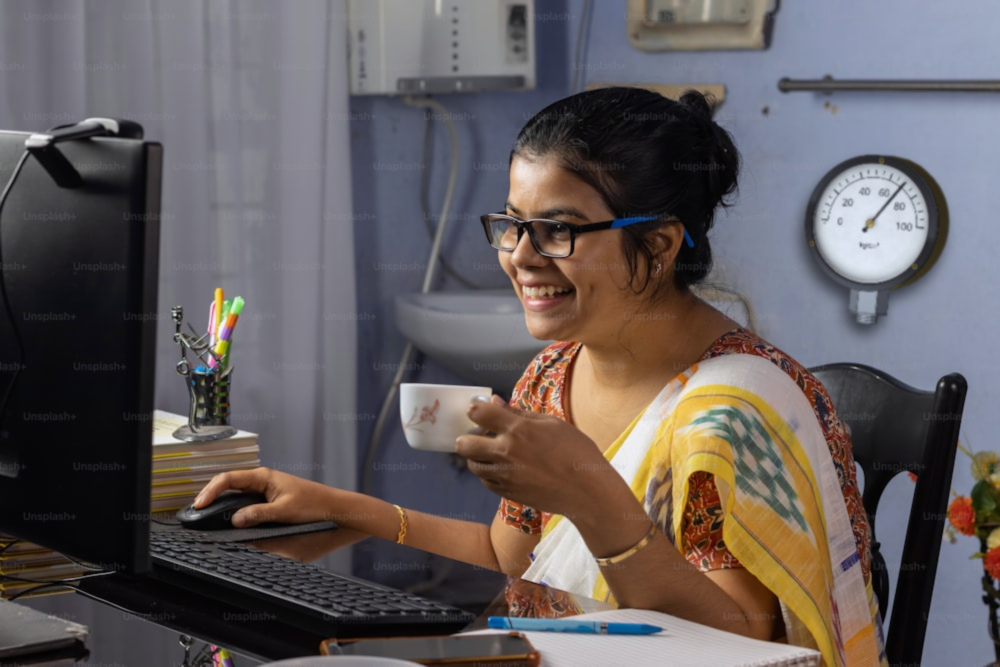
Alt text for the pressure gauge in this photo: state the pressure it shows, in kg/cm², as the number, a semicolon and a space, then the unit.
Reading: 70; kg/cm²
